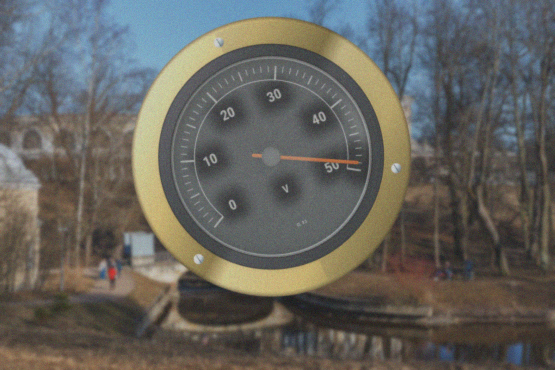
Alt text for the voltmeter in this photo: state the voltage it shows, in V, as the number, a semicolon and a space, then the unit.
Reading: 49; V
